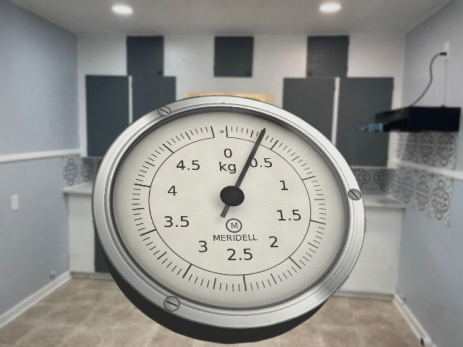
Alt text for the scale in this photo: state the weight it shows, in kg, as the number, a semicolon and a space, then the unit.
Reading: 0.35; kg
